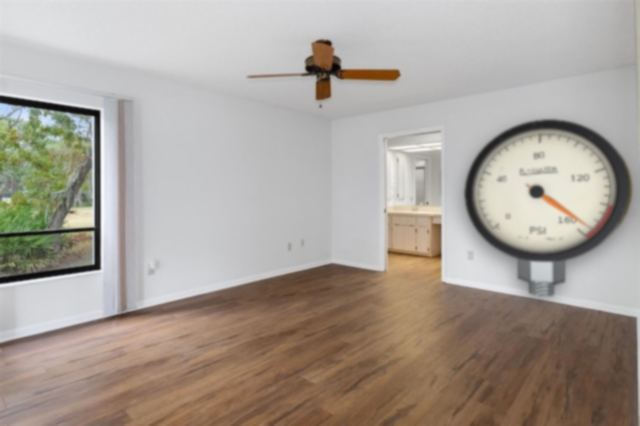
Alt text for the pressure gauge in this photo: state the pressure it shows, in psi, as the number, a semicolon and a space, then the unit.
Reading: 155; psi
